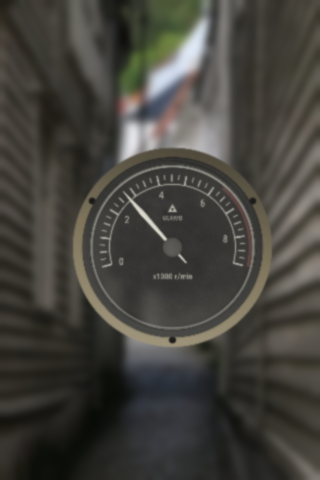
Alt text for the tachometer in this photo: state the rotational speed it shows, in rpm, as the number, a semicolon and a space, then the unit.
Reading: 2750; rpm
